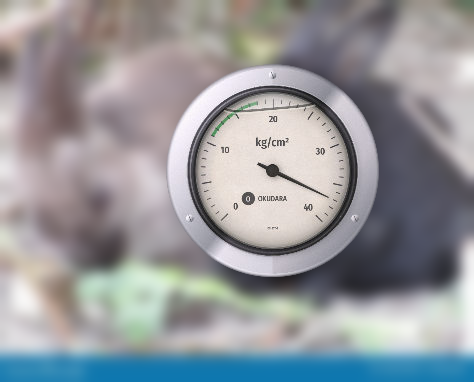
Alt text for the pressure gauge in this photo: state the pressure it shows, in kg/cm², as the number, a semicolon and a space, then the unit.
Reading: 37; kg/cm²
